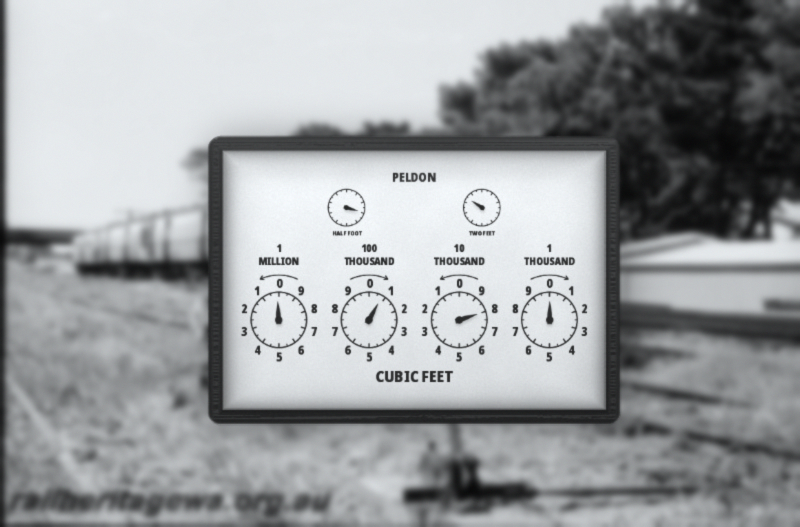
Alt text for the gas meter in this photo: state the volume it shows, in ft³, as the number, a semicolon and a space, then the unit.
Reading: 8000; ft³
